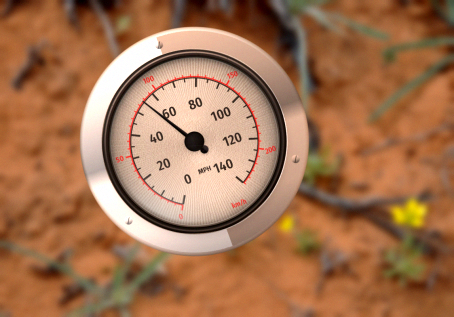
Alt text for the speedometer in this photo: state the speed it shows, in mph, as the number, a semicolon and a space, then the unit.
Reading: 55; mph
